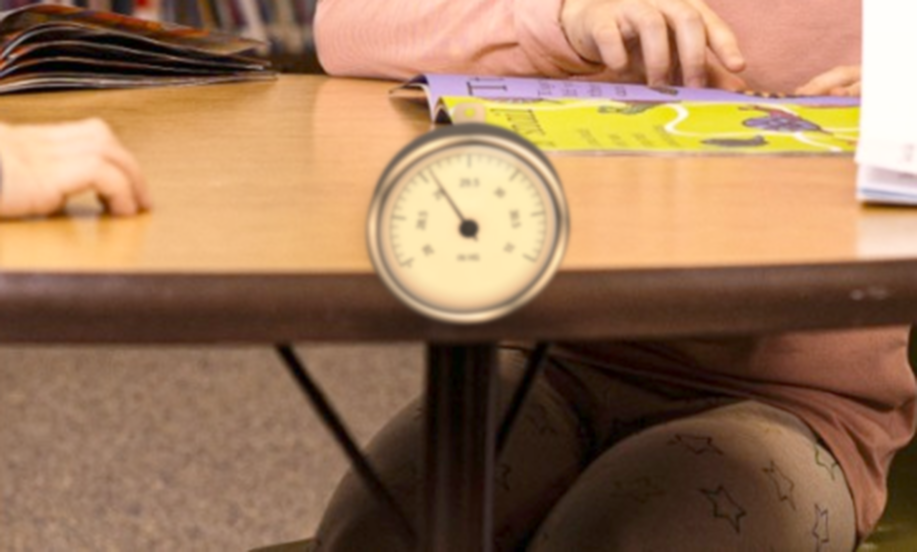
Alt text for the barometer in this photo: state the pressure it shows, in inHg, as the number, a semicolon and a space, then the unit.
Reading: 29.1; inHg
